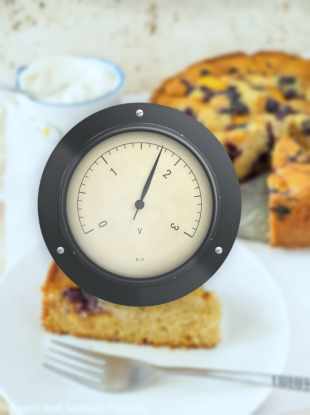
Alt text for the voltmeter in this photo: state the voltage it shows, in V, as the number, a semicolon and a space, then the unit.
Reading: 1.75; V
